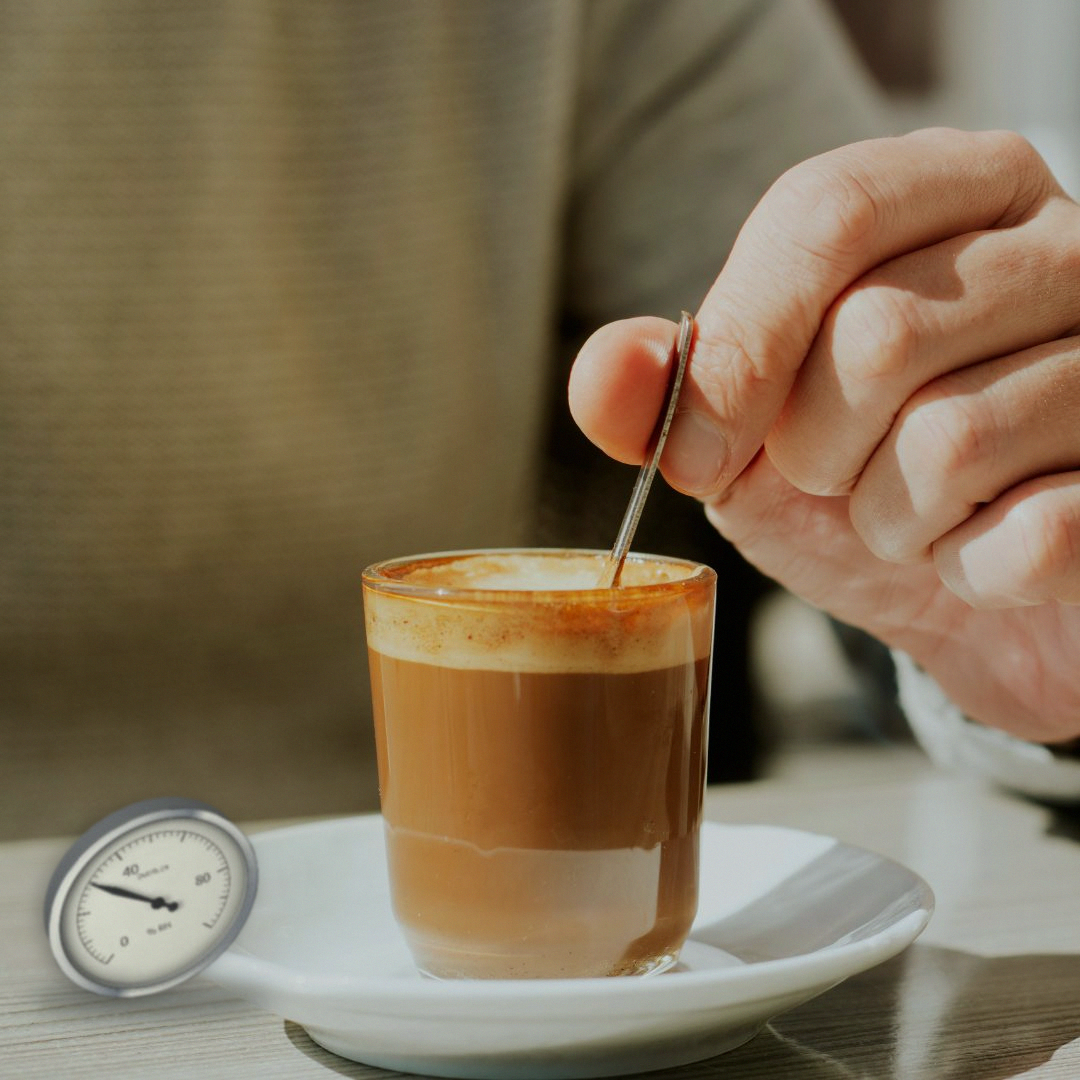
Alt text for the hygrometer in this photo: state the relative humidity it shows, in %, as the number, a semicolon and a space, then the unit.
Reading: 30; %
